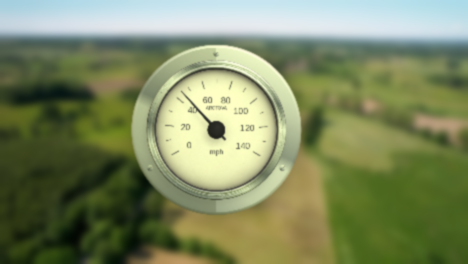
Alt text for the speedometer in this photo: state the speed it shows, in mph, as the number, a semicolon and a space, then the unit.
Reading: 45; mph
